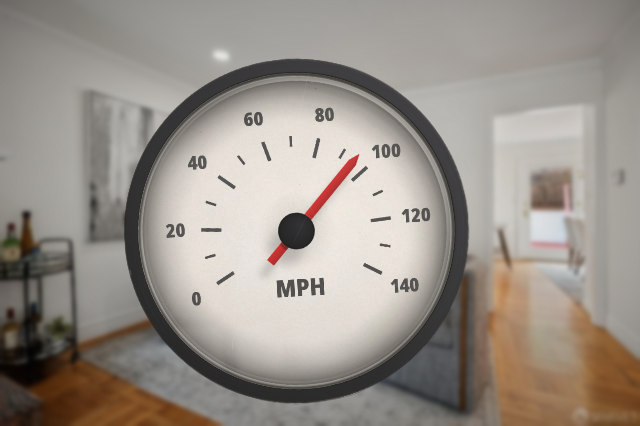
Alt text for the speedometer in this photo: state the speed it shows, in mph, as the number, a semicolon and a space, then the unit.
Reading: 95; mph
